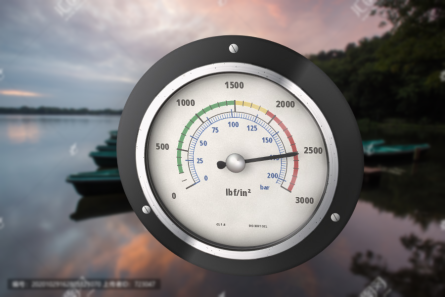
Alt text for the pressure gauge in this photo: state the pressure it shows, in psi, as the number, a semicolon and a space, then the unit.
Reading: 2500; psi
